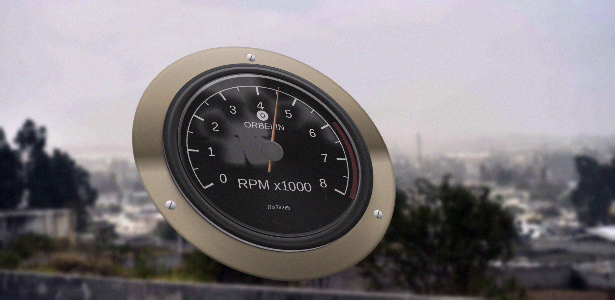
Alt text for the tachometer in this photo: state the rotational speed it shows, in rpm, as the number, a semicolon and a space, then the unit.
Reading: 4500; rpm
